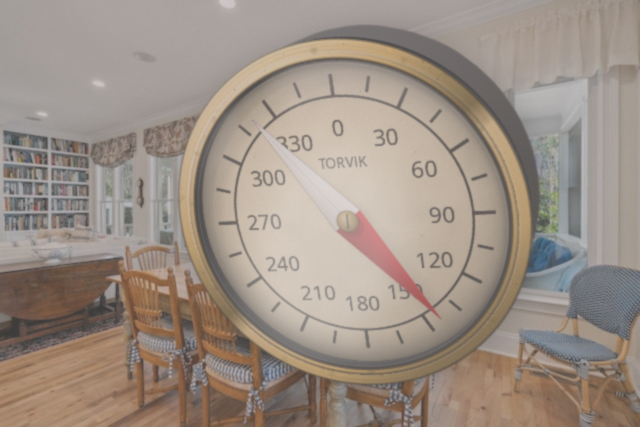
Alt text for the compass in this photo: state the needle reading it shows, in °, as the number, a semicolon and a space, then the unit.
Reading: 142.5; °
